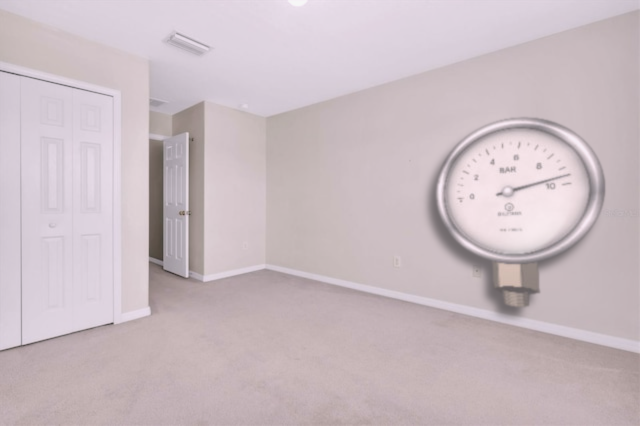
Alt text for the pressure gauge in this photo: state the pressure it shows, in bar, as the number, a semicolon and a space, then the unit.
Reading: 9.5; bar
